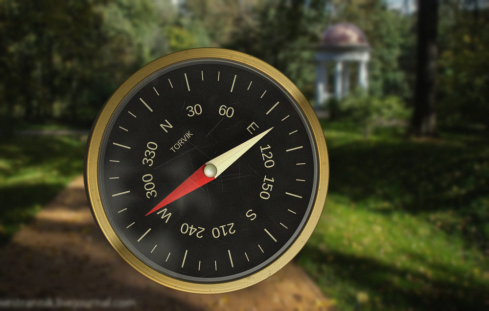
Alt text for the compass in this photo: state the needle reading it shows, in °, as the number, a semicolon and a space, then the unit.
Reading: 280; °
